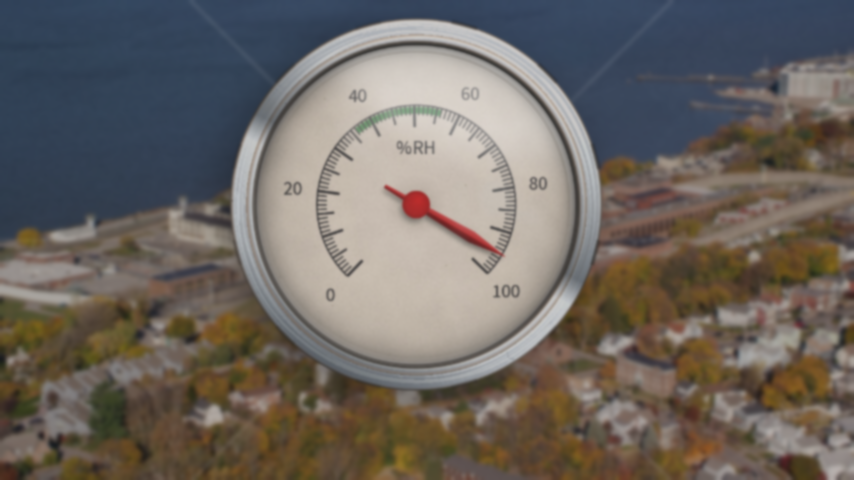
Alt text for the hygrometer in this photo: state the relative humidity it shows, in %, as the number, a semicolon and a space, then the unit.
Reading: 95; %
